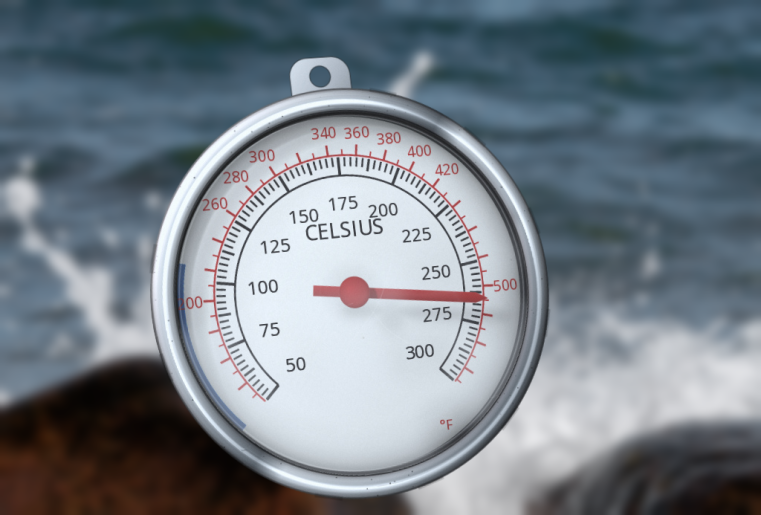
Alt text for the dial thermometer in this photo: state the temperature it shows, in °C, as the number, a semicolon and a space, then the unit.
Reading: 265; °C
